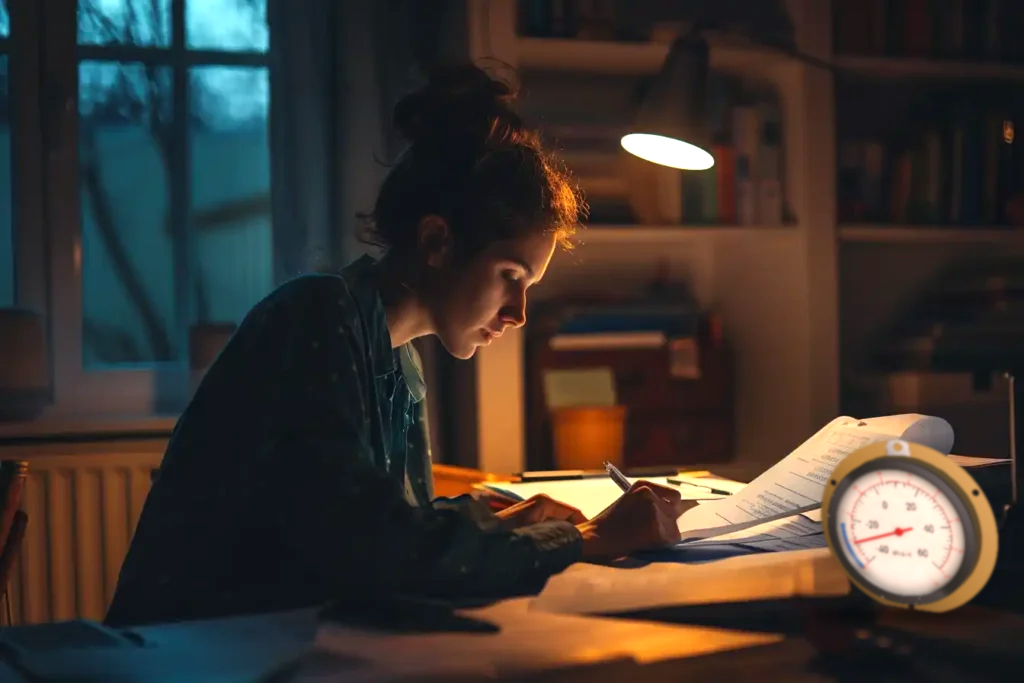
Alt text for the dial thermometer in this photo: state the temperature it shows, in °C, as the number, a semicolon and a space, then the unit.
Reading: -30; °C
